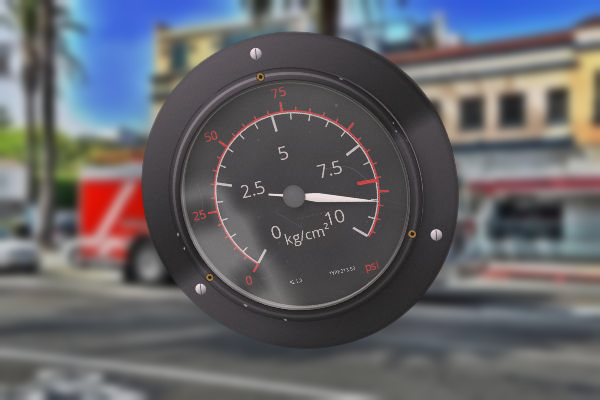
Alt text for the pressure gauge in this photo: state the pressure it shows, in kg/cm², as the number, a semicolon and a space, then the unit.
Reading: 9; kg/cm²
